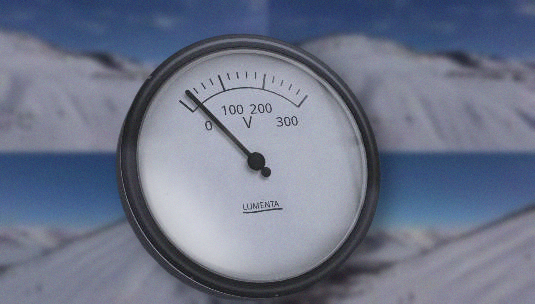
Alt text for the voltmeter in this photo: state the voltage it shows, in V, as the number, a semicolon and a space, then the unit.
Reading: 20; V
